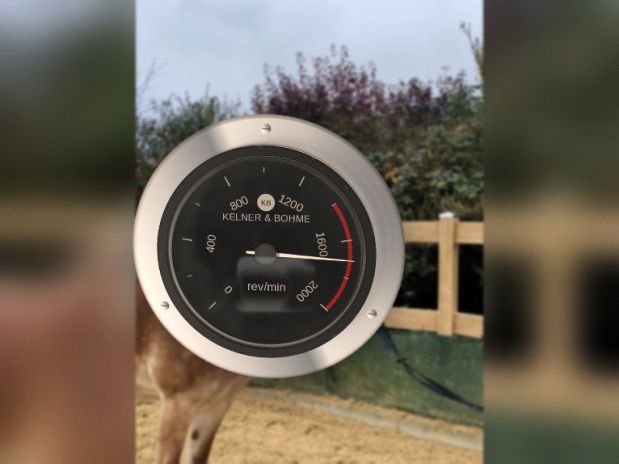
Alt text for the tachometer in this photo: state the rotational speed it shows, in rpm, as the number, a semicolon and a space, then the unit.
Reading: 1700; rpm
